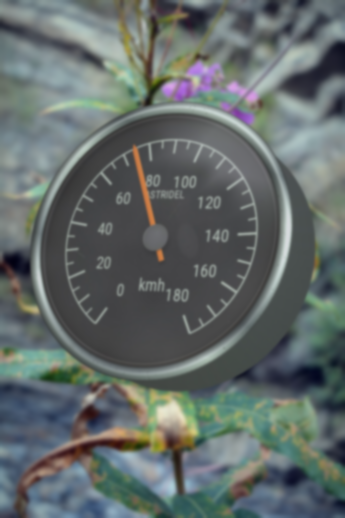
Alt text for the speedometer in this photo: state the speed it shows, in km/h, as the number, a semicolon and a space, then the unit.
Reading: 75; km/h
